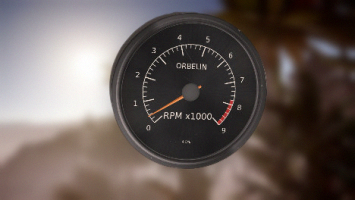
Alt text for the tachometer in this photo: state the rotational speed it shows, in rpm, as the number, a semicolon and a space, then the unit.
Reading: 400; rpm
